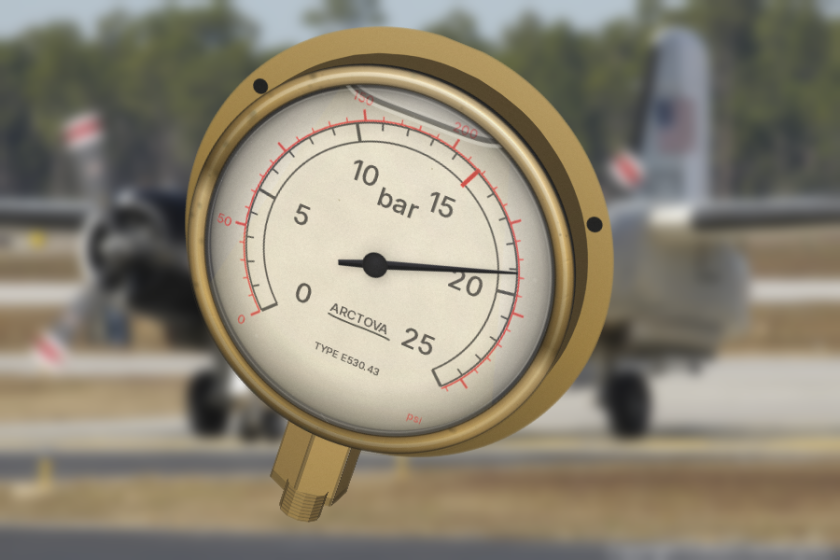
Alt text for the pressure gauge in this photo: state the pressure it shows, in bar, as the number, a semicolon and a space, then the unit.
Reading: 19; bar
